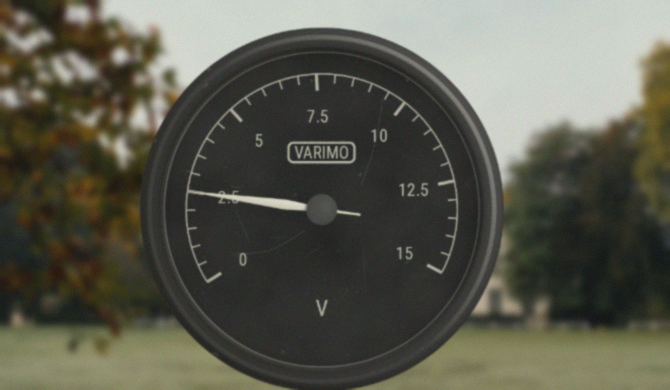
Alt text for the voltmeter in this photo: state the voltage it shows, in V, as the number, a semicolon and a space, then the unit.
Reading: 2.5; V
